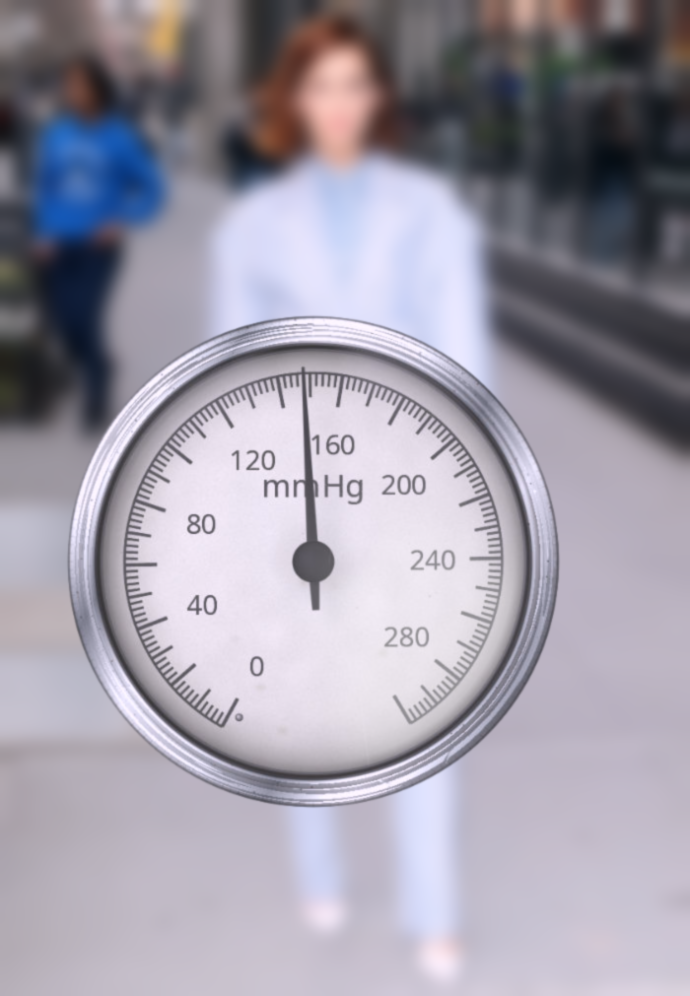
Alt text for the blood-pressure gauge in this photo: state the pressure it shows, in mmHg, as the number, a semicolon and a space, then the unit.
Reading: 148; mmHg
